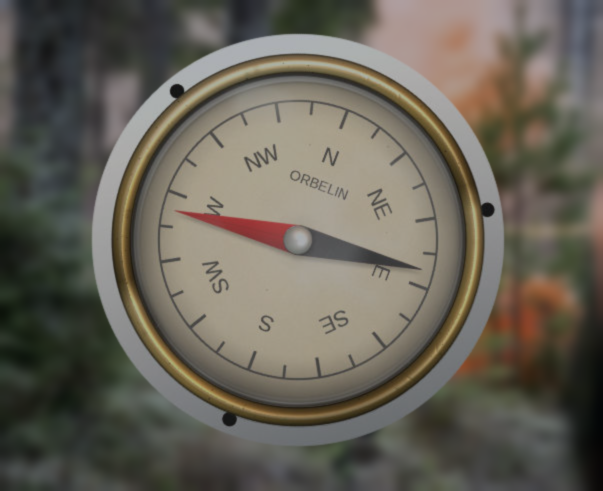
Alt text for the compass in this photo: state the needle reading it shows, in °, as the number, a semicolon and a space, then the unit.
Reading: 262.5; °
